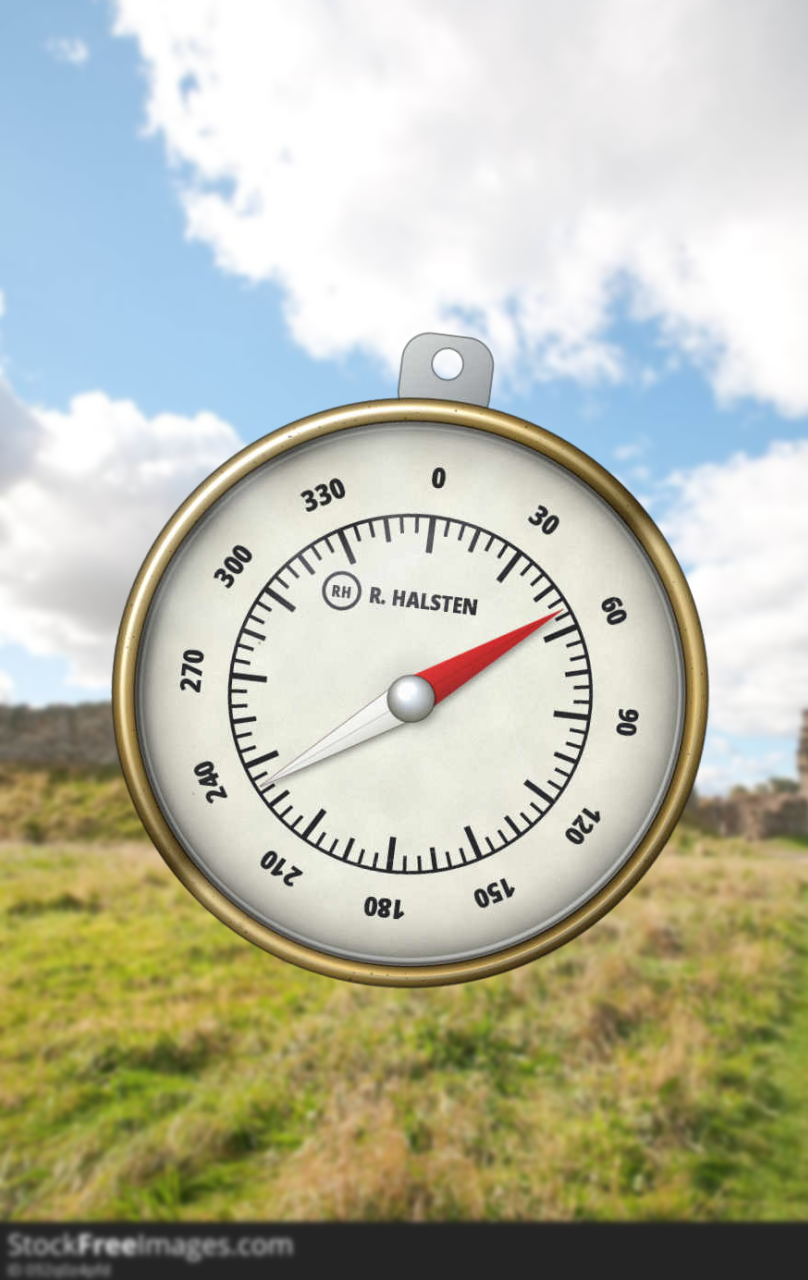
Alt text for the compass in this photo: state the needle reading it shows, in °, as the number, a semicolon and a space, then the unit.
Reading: 52.5; °
